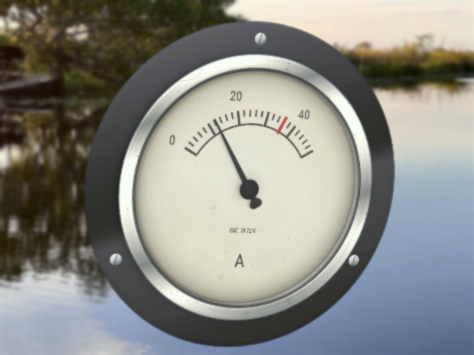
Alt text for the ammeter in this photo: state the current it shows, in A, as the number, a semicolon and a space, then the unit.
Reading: 12; A
